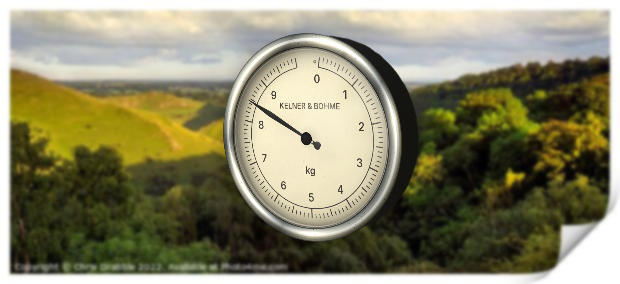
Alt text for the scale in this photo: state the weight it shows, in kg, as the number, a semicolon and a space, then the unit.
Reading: 8.5; kg
